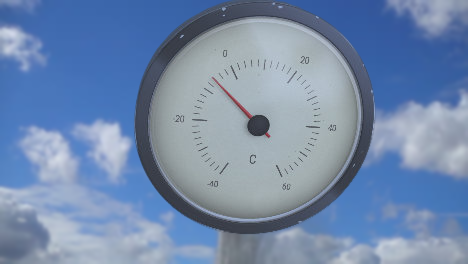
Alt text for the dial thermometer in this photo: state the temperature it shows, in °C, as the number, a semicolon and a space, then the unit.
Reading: -6; °C
